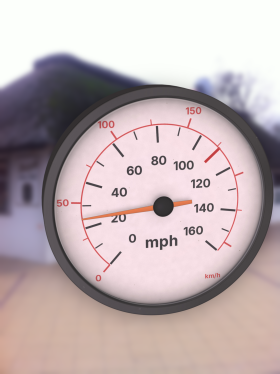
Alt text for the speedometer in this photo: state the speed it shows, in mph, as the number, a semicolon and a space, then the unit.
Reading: 25; mph
